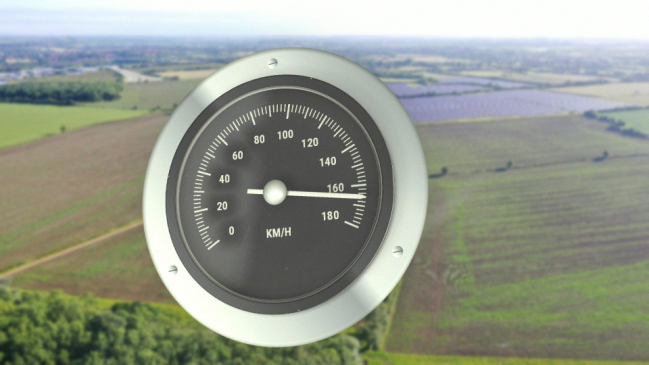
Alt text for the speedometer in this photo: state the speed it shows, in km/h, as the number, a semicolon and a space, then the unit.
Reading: 166; km/h
